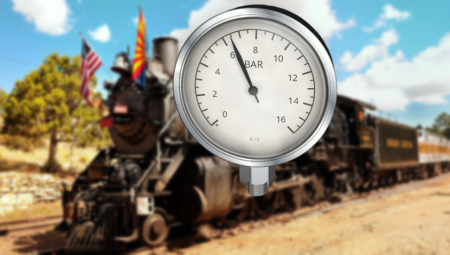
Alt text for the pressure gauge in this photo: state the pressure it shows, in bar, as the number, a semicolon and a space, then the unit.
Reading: 6.5; bar
